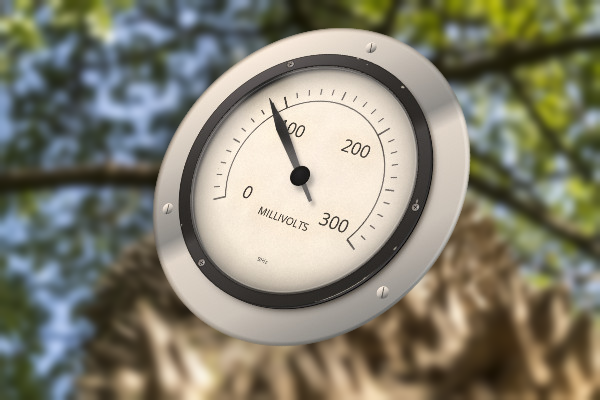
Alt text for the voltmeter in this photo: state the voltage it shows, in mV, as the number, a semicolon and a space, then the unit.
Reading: 90; mV
